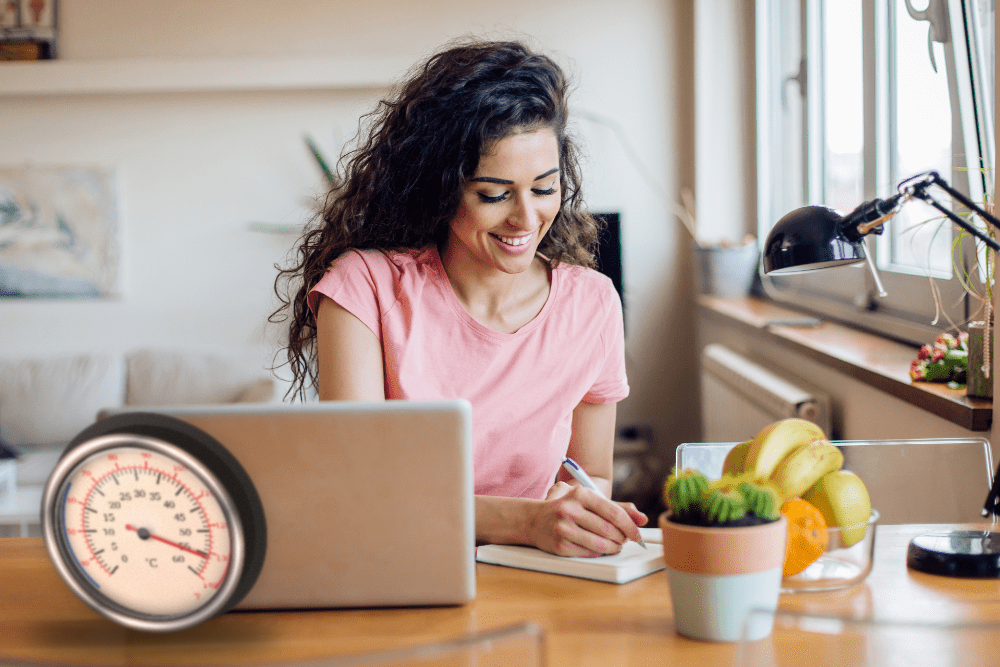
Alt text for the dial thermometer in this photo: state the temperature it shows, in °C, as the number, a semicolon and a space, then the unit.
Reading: 55; °C
